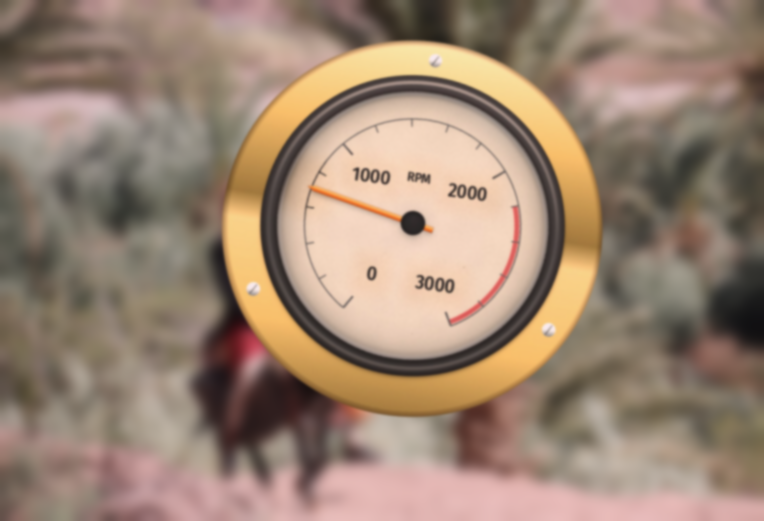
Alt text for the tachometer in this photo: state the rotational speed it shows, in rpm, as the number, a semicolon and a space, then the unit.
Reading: 700; rpm
